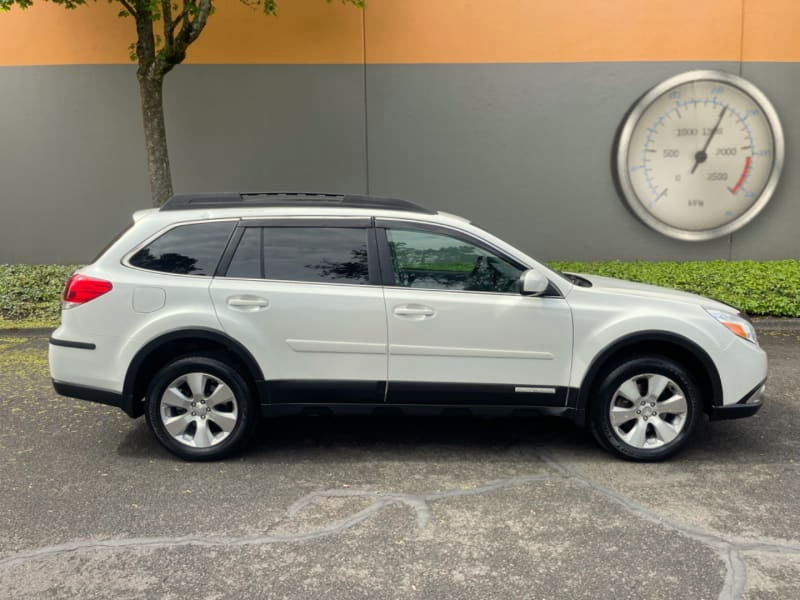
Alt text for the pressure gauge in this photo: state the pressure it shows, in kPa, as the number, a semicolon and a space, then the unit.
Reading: 1500; kPa
